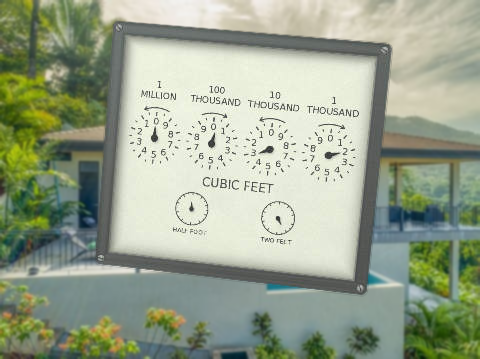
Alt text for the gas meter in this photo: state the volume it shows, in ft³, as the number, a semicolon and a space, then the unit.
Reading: 3200; ft³
